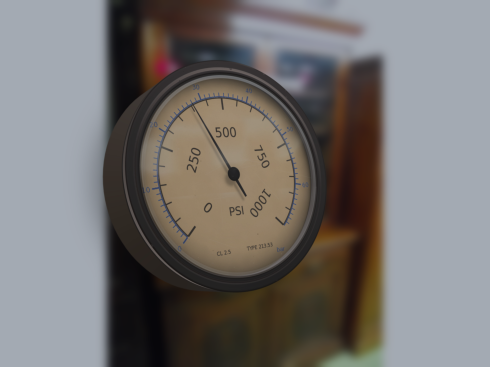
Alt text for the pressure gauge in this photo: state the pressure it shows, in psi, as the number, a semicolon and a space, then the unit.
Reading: 400; psi
